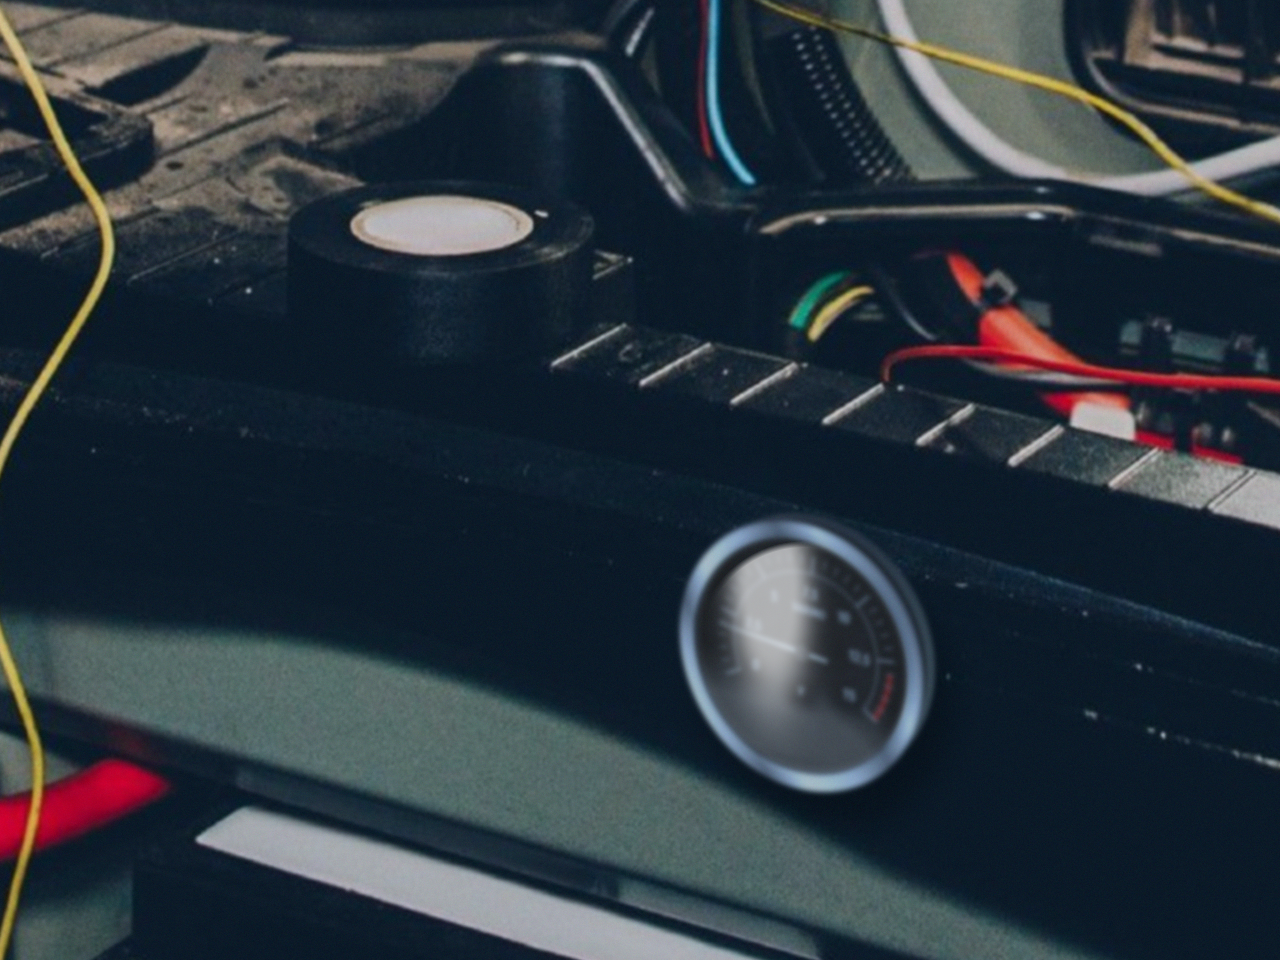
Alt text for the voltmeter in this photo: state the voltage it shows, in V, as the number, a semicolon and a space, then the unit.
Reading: 2; V
